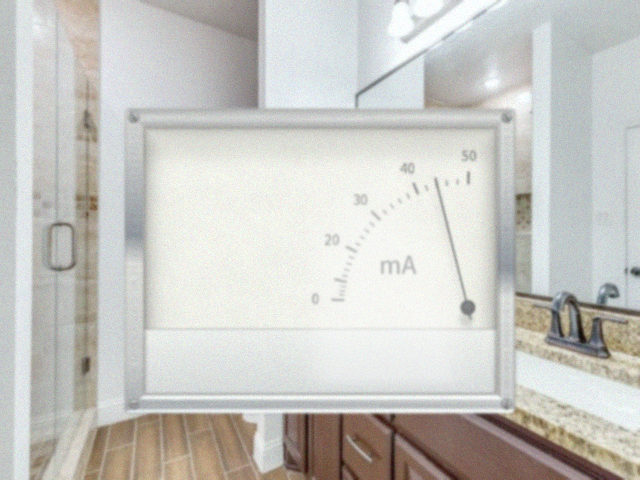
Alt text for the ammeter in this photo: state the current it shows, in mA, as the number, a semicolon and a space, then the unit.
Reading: 44; mA
